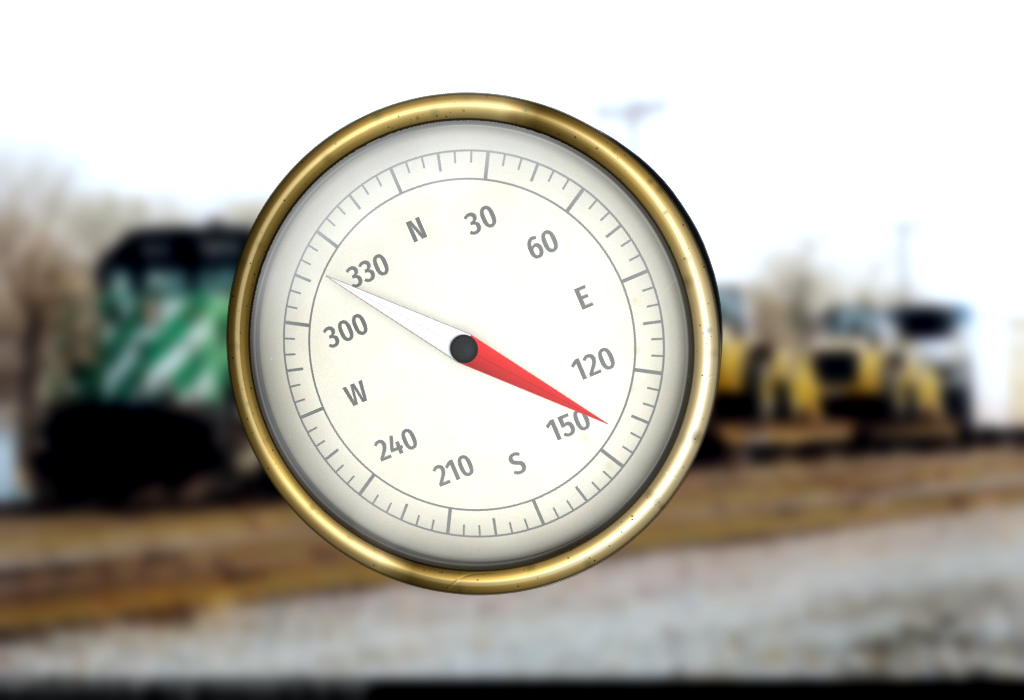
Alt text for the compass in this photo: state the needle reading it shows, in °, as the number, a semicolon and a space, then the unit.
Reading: 140; °
